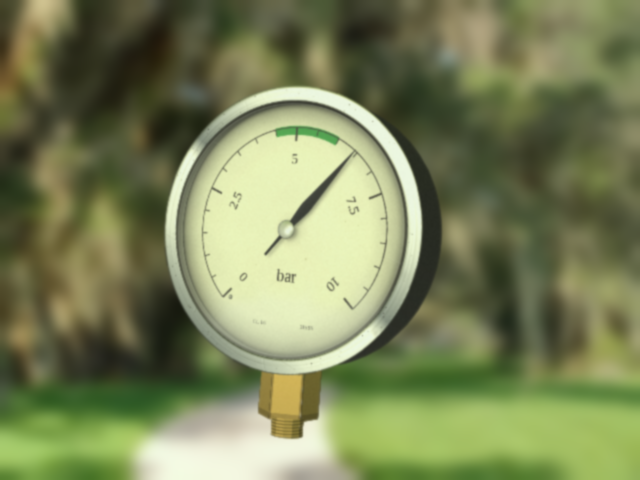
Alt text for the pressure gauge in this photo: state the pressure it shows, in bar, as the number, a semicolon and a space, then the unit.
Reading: 6.5; bar
